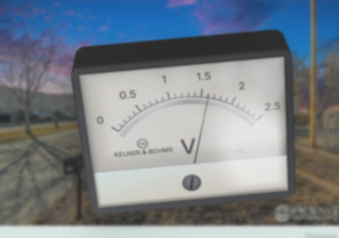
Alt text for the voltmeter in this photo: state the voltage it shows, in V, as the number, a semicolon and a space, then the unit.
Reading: 1.6; V
